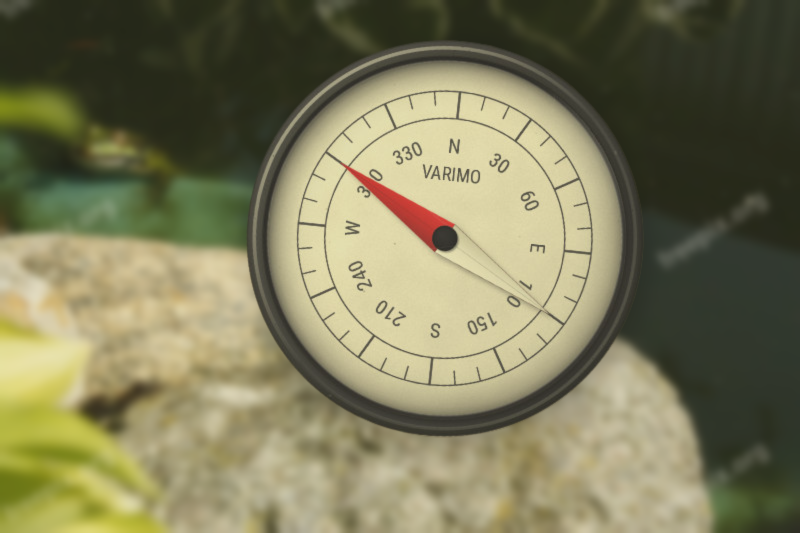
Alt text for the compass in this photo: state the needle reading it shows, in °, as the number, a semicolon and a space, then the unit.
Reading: 300; °
